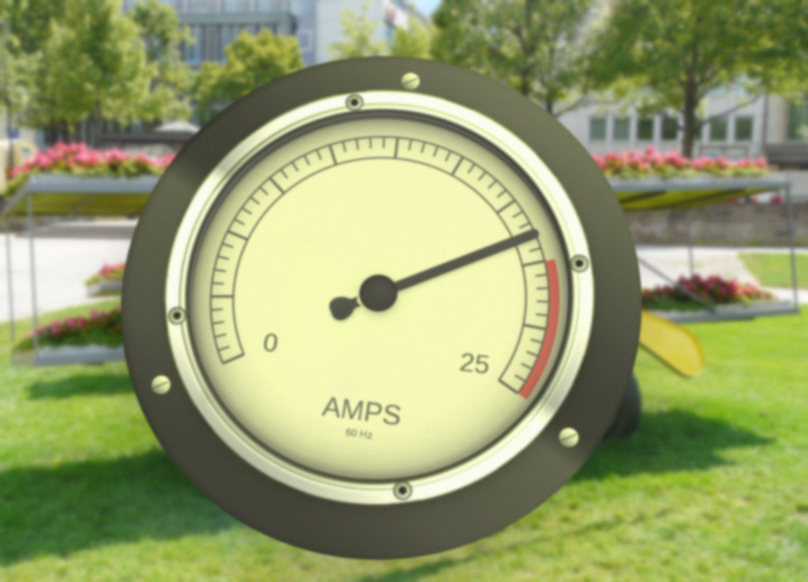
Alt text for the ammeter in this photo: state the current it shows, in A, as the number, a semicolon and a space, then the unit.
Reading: 19; A
